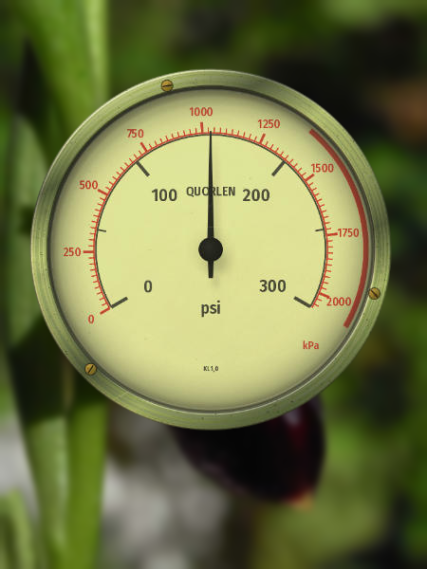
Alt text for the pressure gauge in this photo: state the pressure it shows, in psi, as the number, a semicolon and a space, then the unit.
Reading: 150; psi
